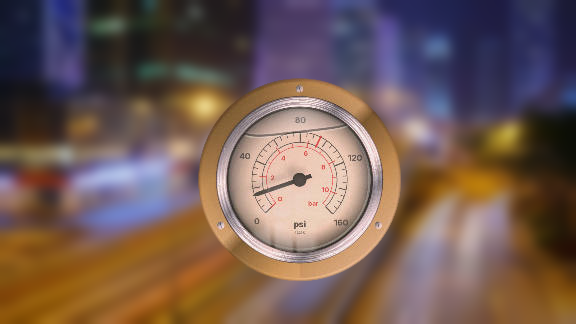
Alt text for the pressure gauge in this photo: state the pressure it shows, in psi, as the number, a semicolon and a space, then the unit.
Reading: 15; psi
